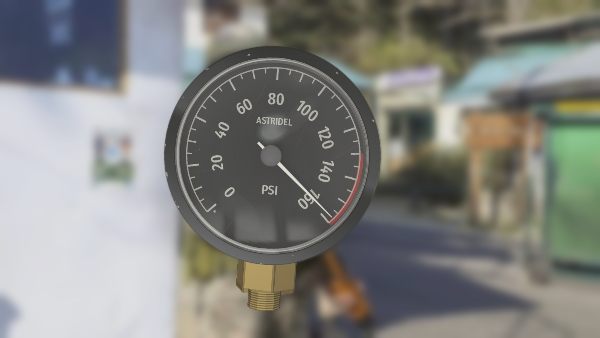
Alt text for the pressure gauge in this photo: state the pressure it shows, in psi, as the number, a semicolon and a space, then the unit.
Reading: 157.5; psi
